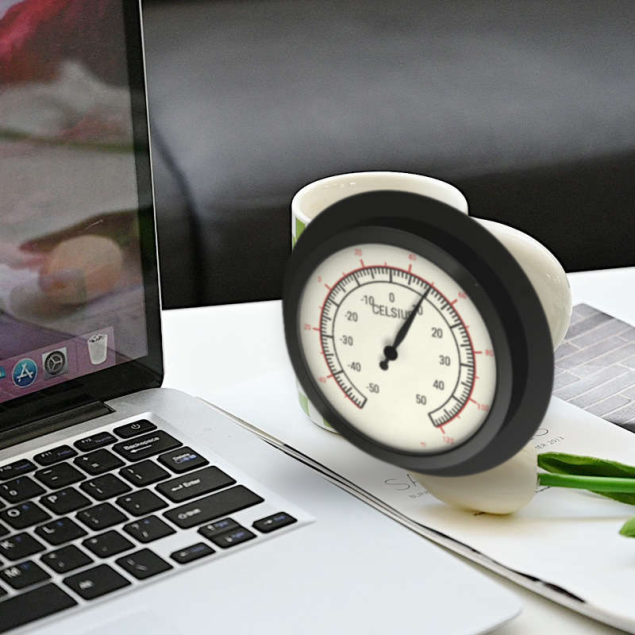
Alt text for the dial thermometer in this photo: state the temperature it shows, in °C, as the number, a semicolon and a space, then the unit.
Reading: 10; °C
